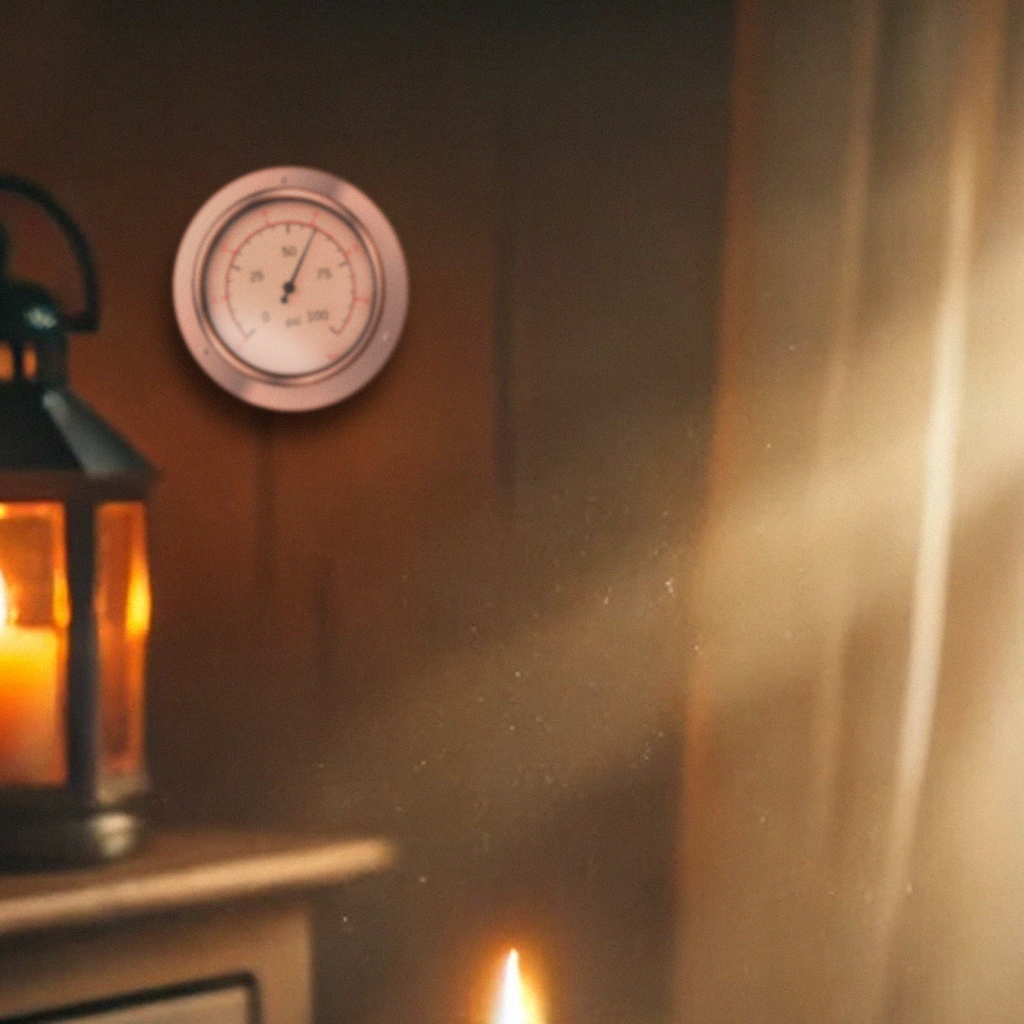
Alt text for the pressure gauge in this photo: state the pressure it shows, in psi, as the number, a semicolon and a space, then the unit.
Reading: 60; psi
